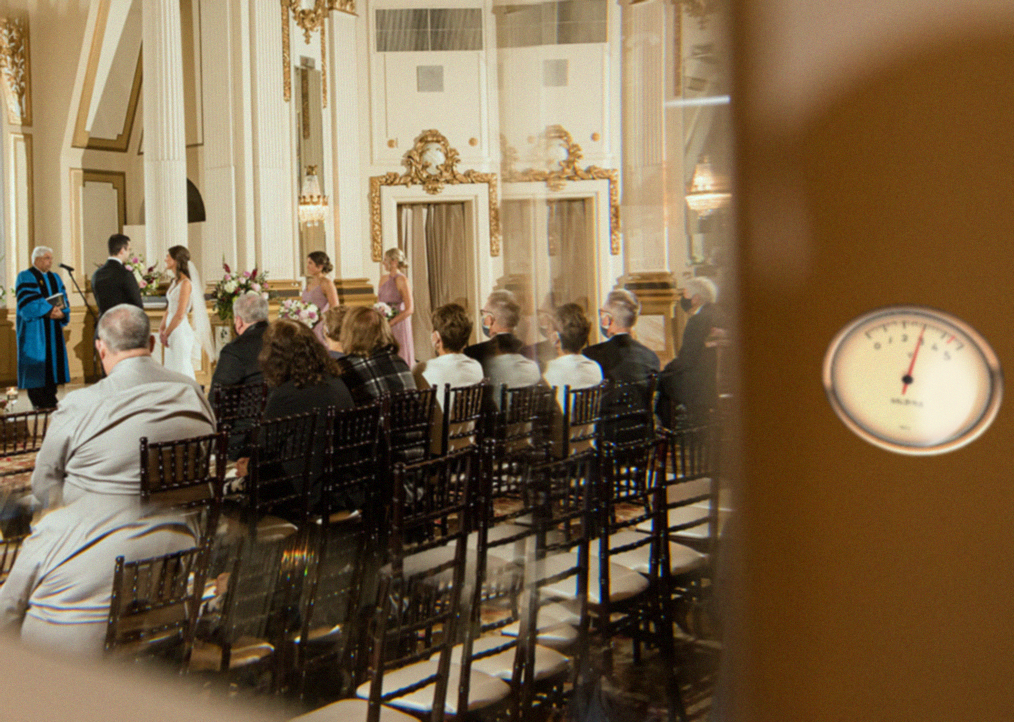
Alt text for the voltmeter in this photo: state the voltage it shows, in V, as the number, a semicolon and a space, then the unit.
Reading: 3; V
